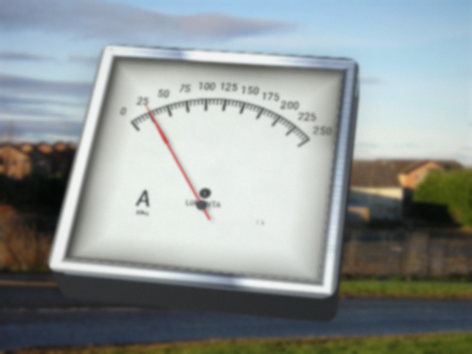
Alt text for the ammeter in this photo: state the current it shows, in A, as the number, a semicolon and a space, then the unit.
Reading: 25; A
